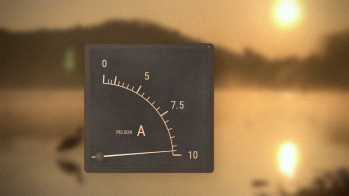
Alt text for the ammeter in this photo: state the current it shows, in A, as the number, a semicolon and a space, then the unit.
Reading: 9.75; A
